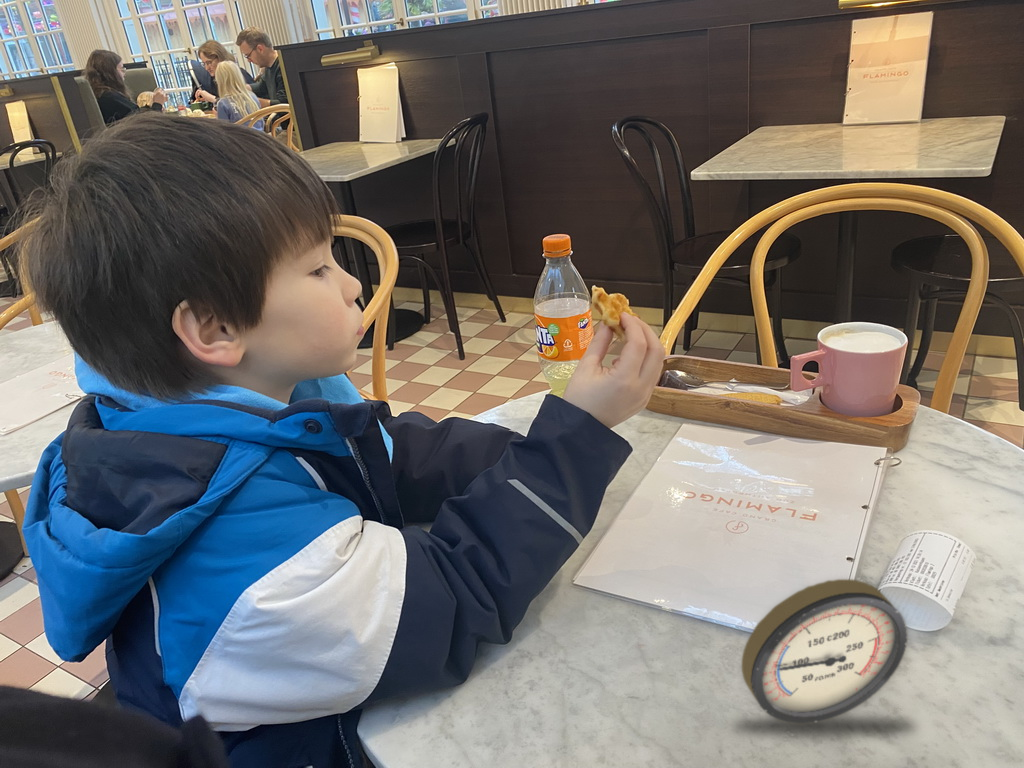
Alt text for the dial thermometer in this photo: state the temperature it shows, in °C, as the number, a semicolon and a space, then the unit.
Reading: 100; °C
